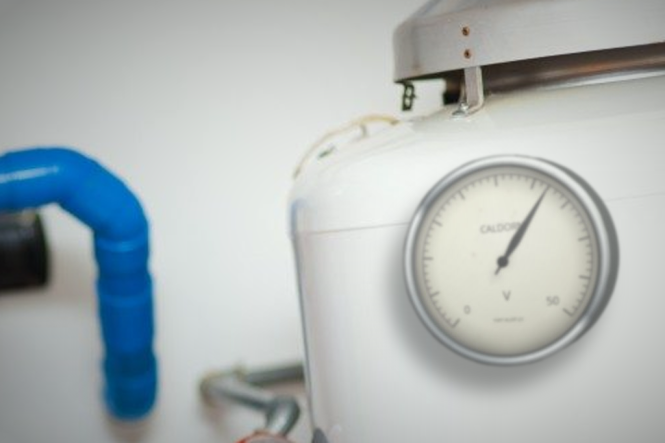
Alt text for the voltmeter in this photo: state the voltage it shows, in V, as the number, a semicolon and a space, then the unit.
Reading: 32; V
